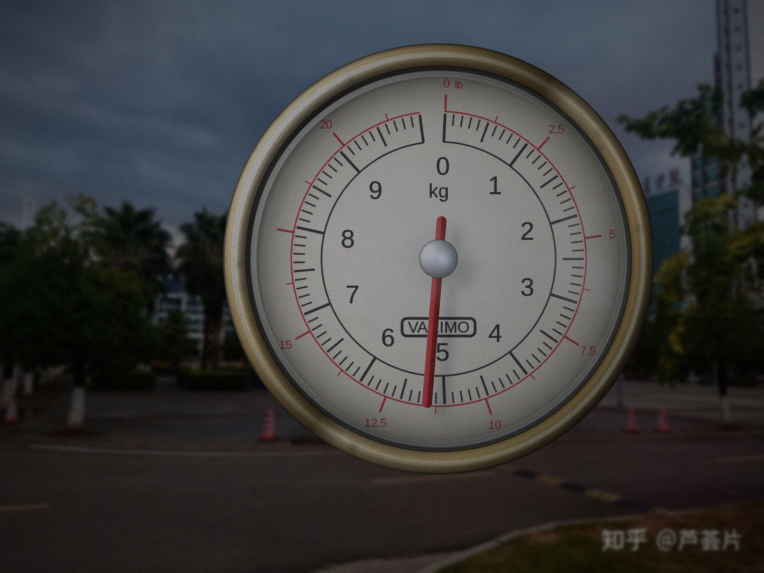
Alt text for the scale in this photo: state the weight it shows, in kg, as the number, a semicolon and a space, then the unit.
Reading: 5.2; kg
